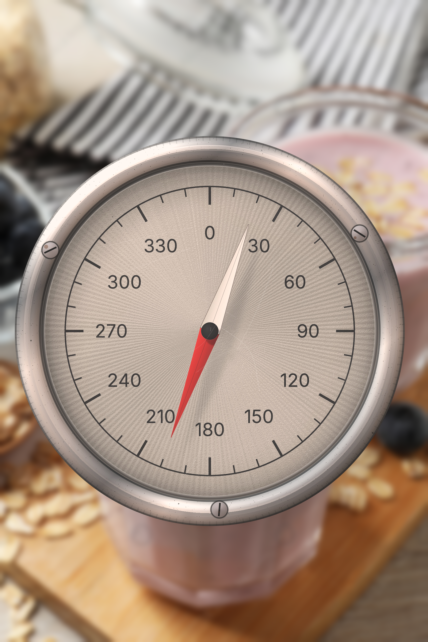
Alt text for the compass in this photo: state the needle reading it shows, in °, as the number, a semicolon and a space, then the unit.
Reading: 200; °
